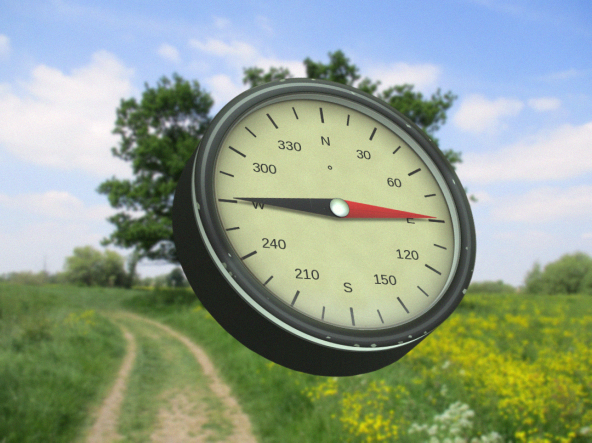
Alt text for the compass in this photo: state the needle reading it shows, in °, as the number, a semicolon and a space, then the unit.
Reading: 90; °
